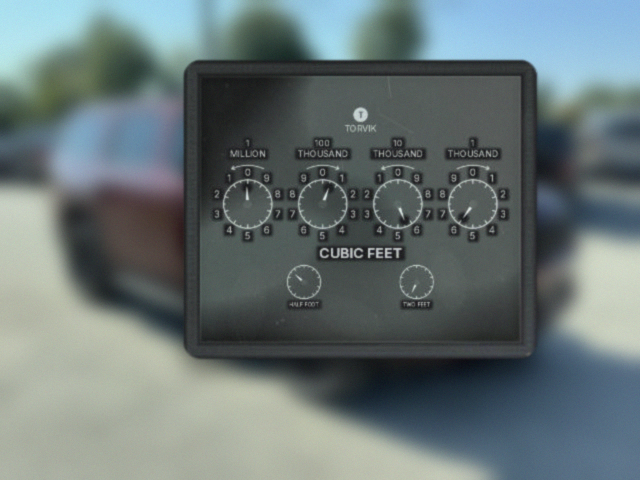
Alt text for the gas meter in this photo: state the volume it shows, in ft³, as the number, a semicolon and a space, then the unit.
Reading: 5600; ft³
